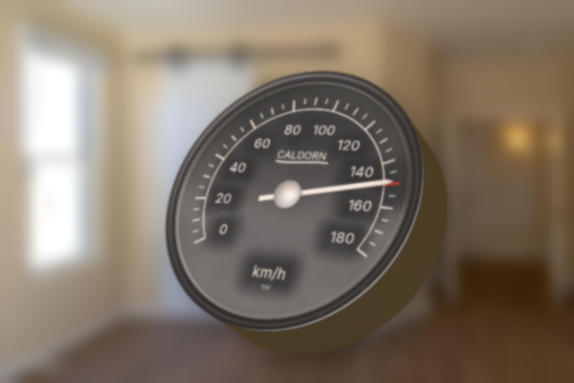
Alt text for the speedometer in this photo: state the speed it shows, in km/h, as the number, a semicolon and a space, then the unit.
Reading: 150; km/h
